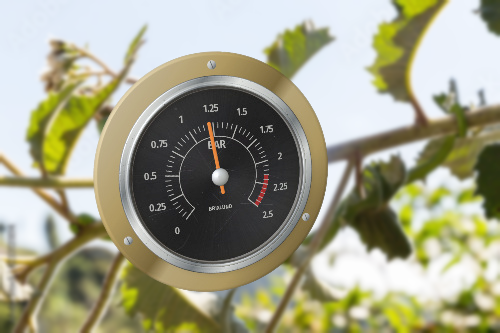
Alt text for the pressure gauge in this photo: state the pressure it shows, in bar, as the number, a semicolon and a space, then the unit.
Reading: 1.2; bar
